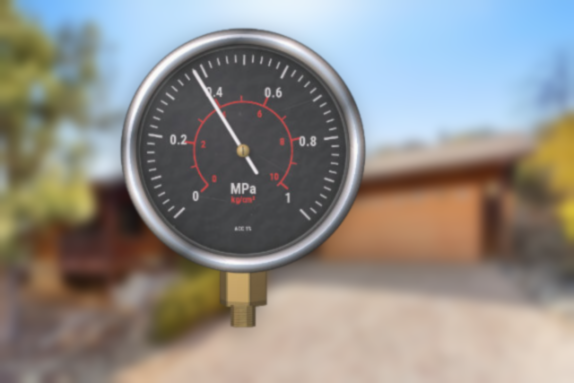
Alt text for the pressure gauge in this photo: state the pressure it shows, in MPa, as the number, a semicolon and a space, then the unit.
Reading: 0.38; MPa
